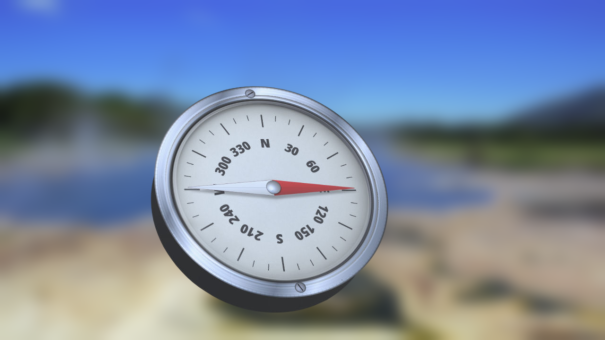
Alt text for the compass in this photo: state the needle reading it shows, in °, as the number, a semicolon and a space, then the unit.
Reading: 90; °
